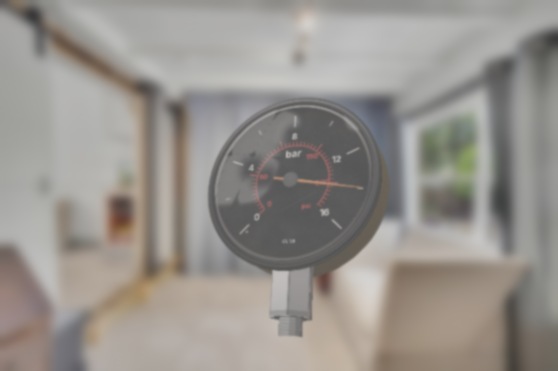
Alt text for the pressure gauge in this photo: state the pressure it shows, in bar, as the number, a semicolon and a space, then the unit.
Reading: 14; bar
